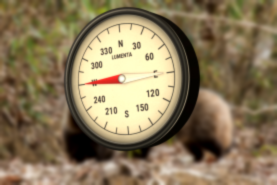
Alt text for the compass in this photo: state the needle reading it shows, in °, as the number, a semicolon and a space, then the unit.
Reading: 270; °
